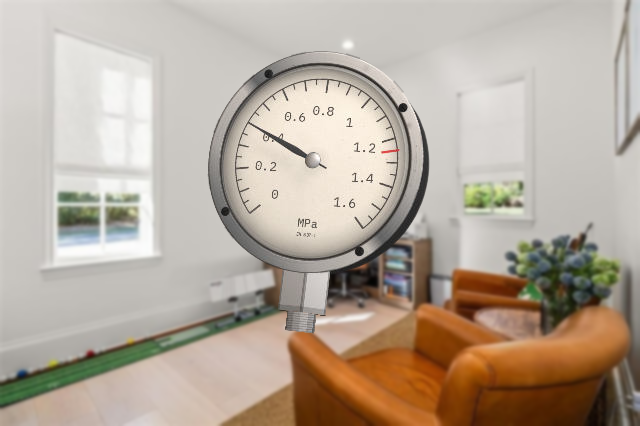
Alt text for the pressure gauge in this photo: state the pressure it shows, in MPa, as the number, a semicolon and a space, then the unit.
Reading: 0.4; MPa
